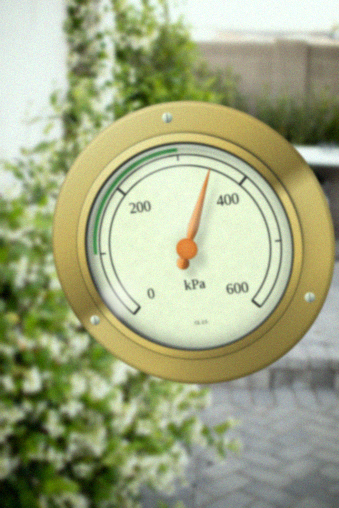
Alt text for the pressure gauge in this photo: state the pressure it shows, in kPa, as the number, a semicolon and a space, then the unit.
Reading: 350; kPa
